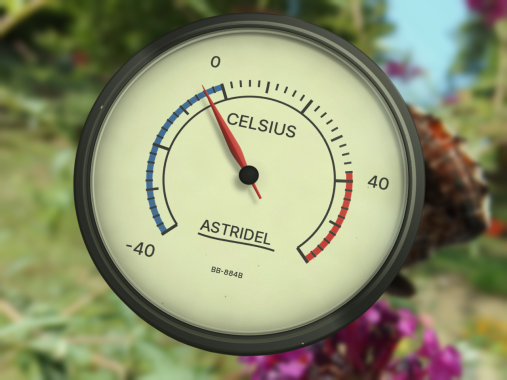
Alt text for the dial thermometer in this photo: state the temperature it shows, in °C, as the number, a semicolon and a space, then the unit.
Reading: -4; °C
